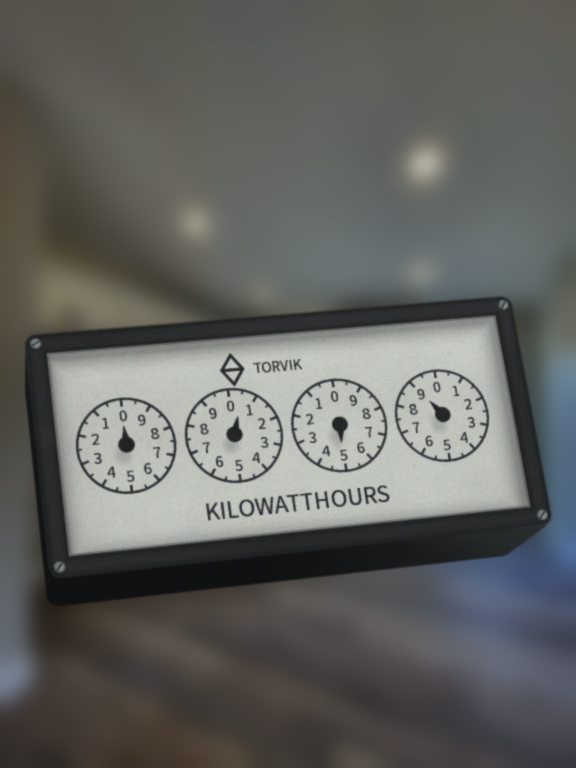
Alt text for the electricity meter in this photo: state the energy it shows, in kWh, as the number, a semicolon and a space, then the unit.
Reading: 49; kWh
